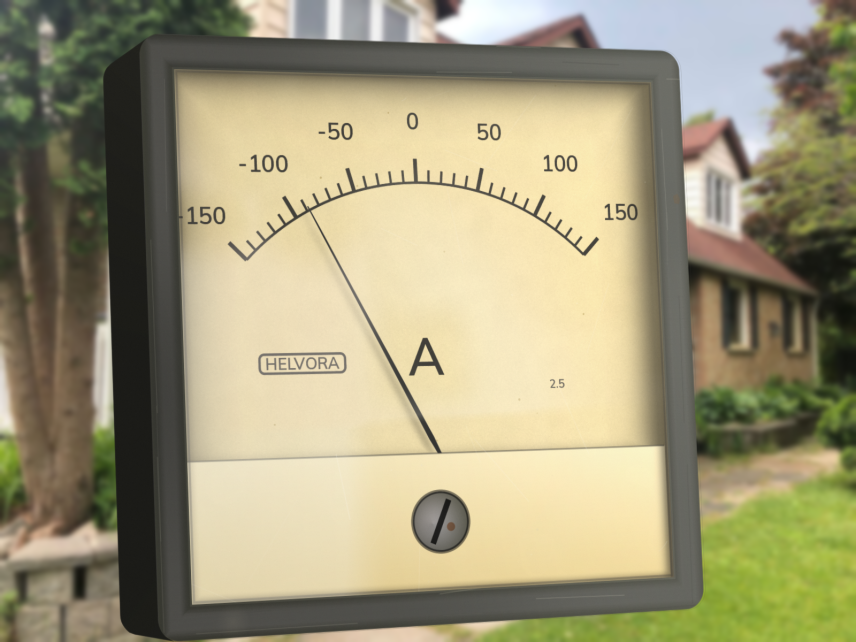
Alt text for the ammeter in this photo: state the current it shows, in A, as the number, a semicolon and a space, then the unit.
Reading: -90; A
